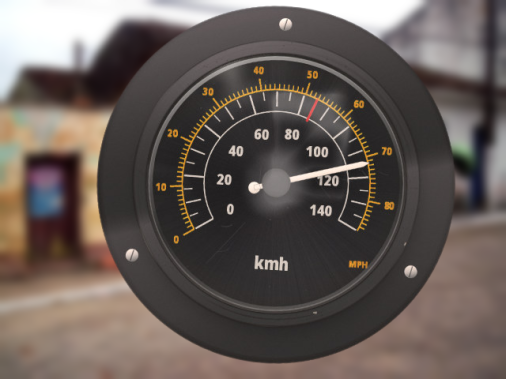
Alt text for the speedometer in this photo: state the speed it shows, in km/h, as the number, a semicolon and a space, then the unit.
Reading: 115; km/h
